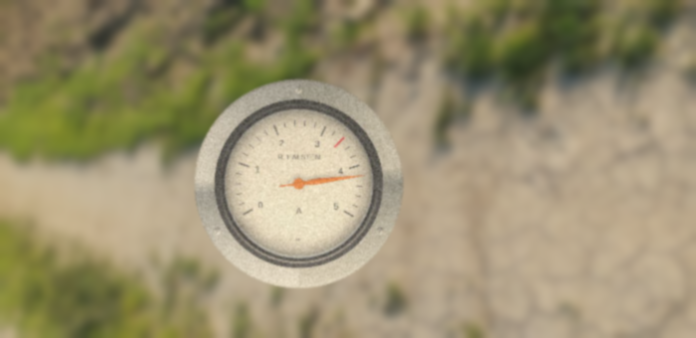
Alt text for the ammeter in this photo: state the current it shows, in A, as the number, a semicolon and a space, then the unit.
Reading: 4.2; A
